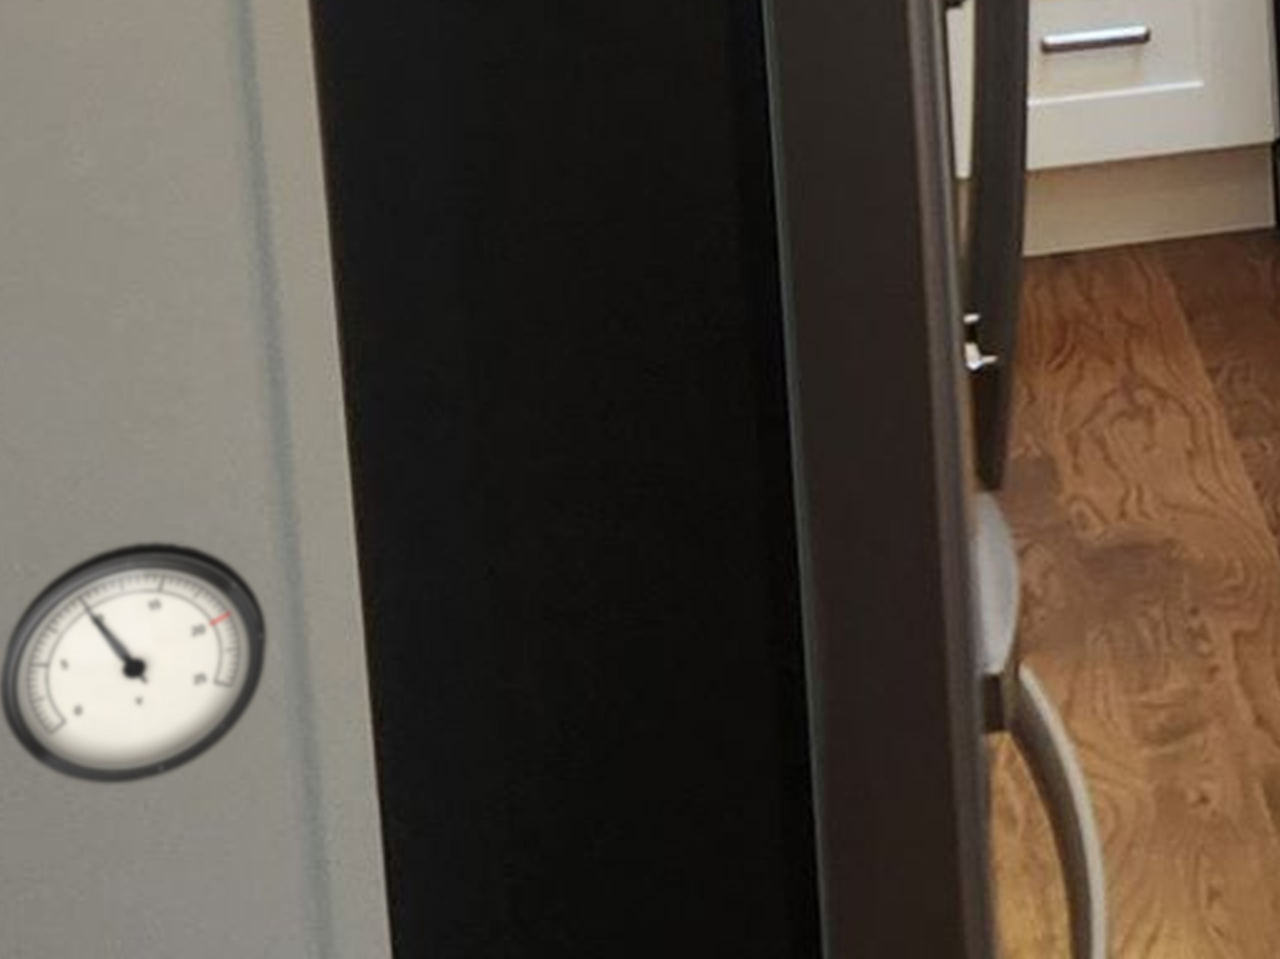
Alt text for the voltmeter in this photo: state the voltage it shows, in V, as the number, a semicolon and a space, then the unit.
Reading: 10; V
